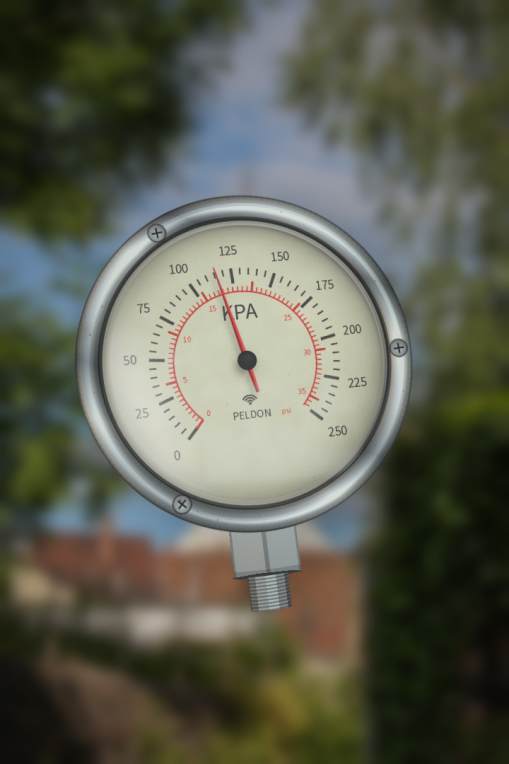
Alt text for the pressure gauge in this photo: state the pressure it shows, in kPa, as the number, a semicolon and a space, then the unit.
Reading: 115; kPa
